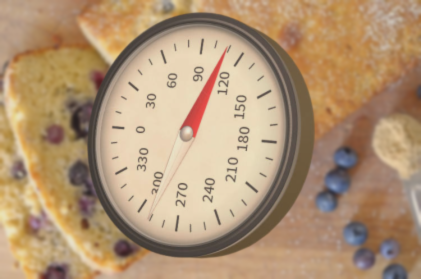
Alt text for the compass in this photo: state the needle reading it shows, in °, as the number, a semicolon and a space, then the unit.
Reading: 110; °
